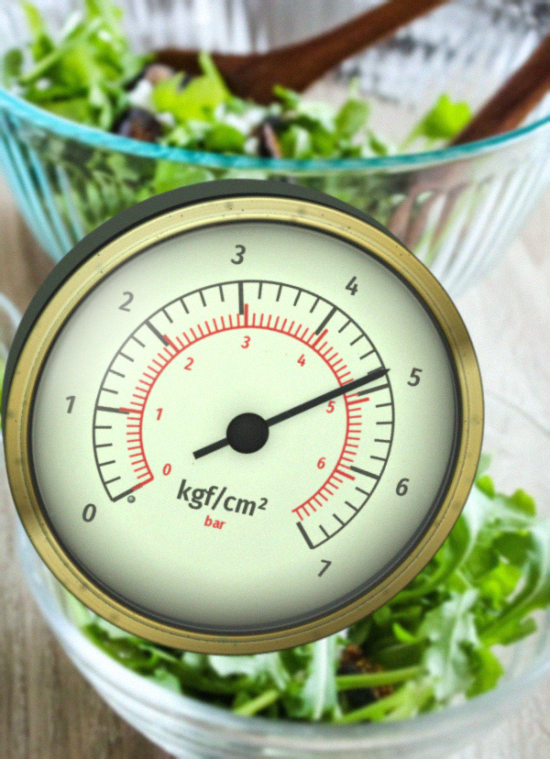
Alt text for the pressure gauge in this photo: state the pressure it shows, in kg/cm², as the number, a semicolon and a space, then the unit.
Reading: 4.8; kg/cm²
